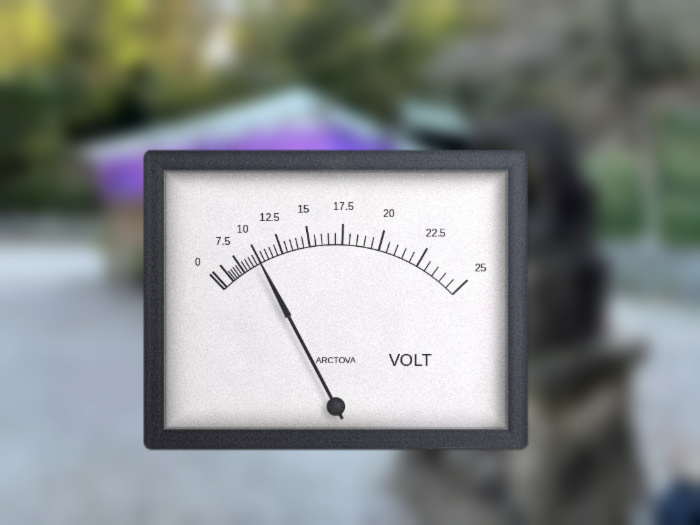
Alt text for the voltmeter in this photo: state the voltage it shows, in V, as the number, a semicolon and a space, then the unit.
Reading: 10; V
